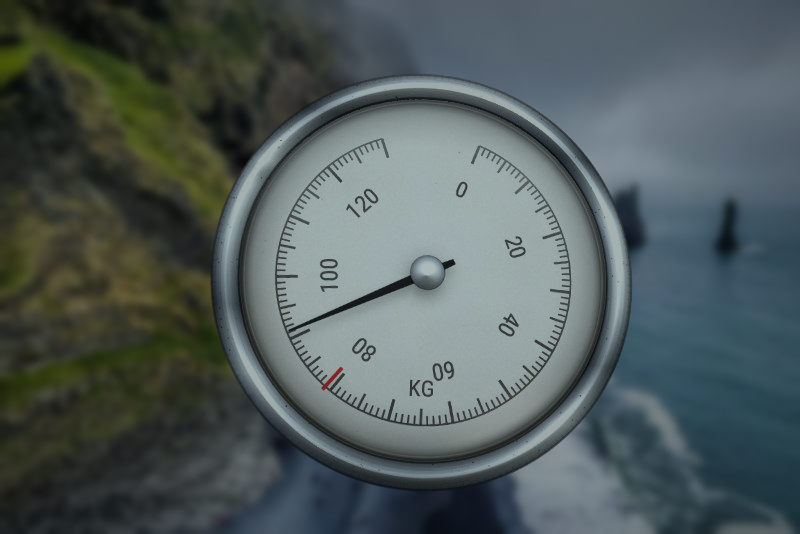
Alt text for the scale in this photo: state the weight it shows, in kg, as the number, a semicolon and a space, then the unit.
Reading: 91; kg
